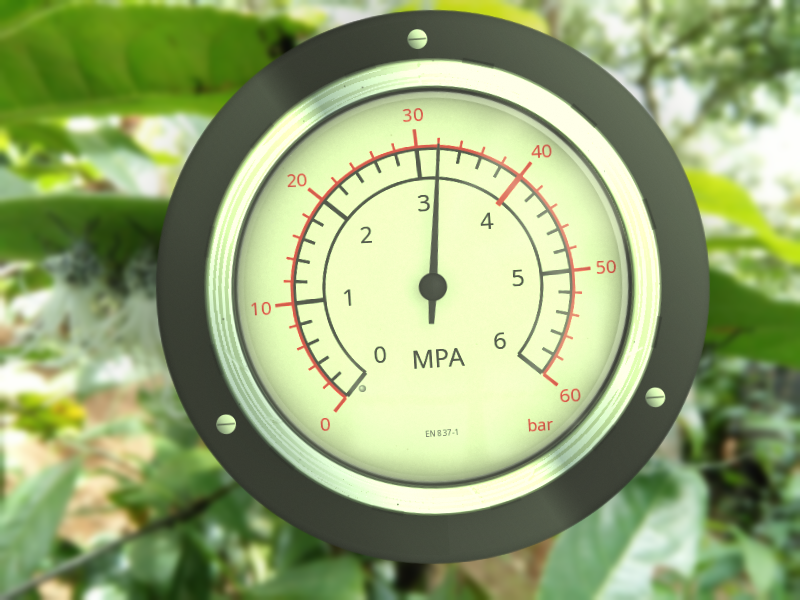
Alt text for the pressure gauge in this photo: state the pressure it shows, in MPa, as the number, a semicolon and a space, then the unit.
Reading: 3.2; MPa
